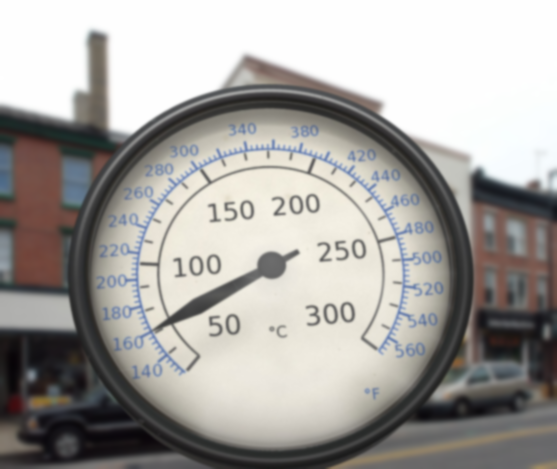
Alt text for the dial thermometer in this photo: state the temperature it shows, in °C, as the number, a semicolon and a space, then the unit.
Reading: 70; °C
